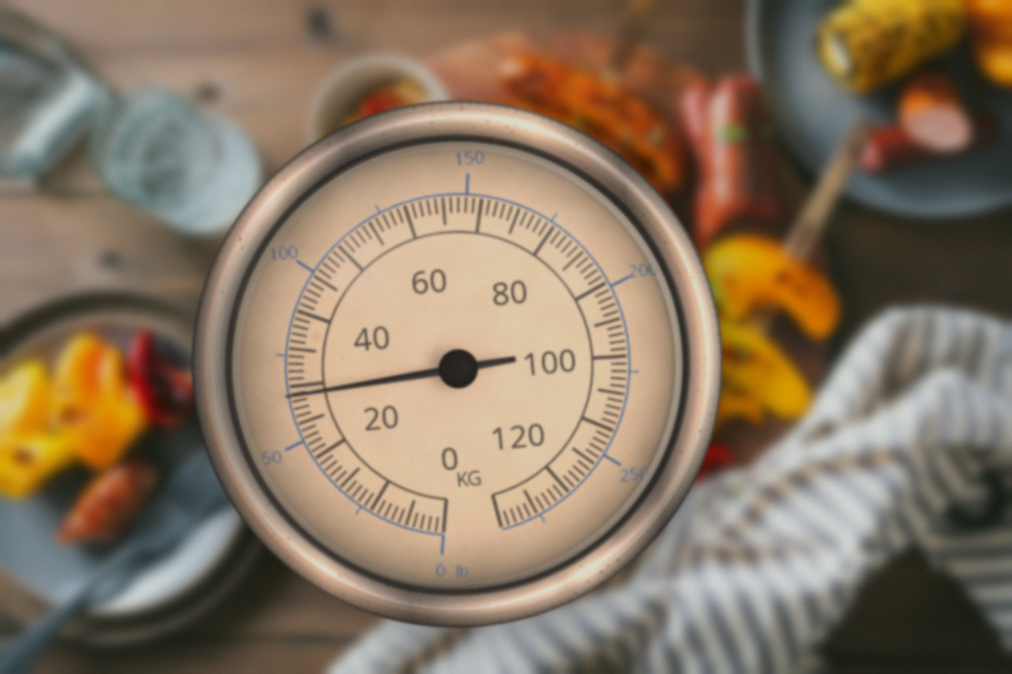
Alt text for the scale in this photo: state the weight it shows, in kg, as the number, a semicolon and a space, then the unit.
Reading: 29; kg
